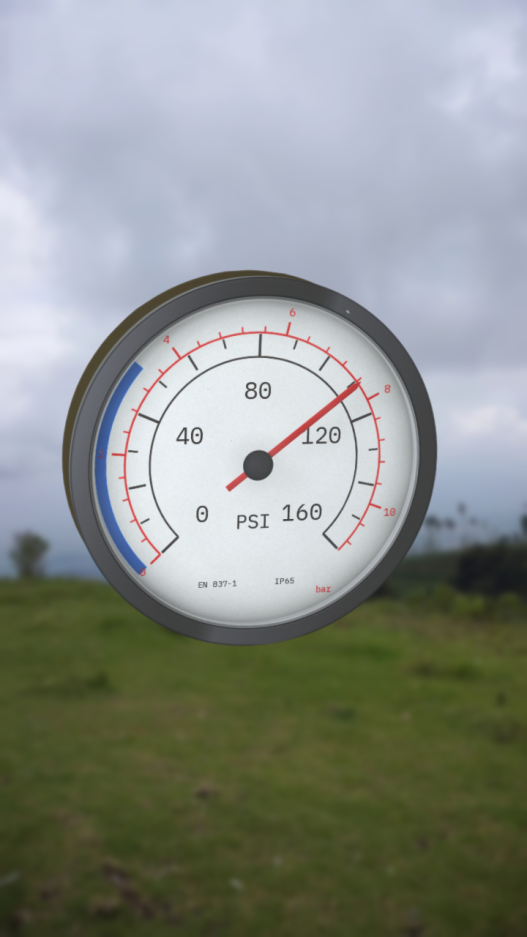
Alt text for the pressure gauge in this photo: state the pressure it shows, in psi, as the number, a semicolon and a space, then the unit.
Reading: 110; psi
